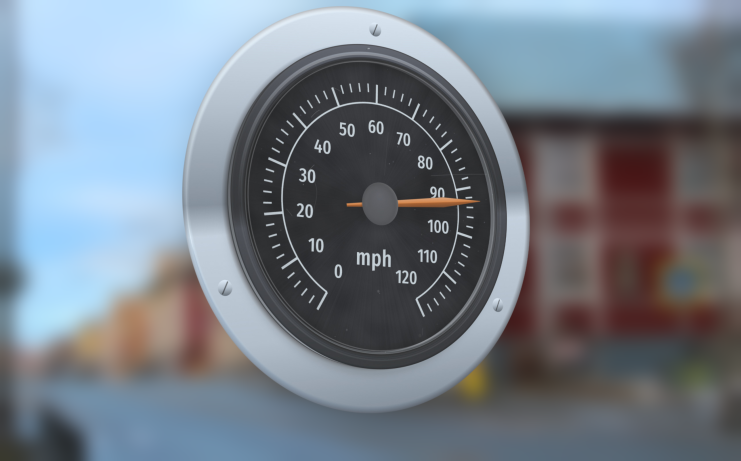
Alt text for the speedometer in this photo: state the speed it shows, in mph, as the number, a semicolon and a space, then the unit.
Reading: 93; mph
